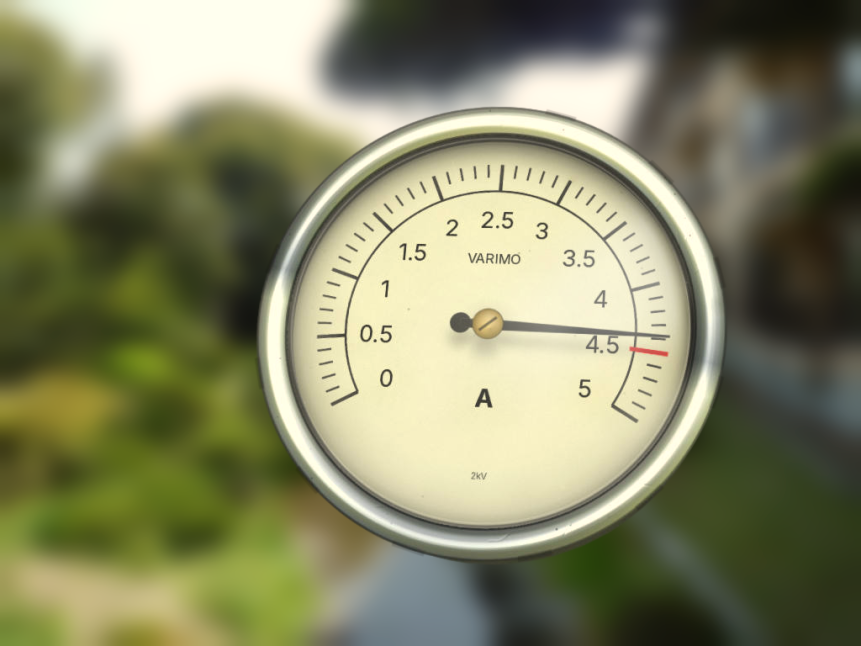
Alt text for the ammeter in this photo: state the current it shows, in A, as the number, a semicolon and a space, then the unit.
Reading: 4.4; A
